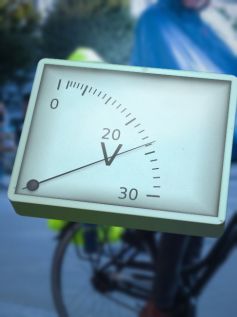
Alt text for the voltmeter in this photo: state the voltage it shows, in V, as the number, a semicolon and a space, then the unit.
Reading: 24; V
